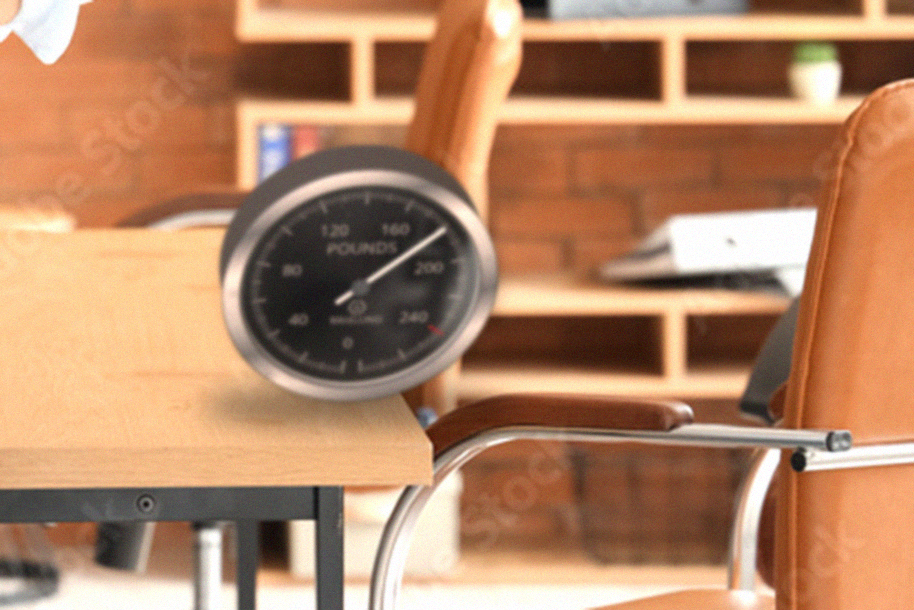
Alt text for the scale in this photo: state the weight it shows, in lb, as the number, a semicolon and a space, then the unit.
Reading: 180; lb
